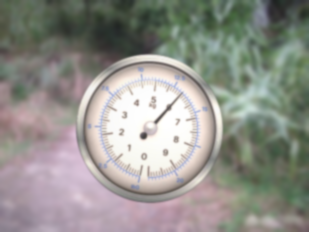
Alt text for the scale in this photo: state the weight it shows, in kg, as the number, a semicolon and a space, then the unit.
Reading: 6; kg
